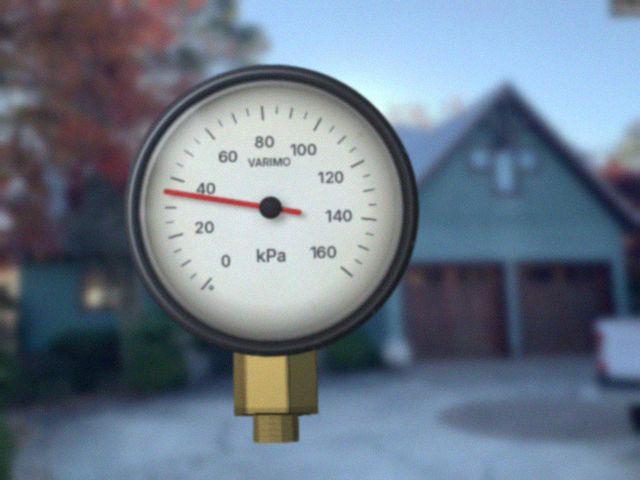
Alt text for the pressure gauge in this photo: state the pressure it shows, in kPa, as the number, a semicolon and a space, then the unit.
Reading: 35; kPa
